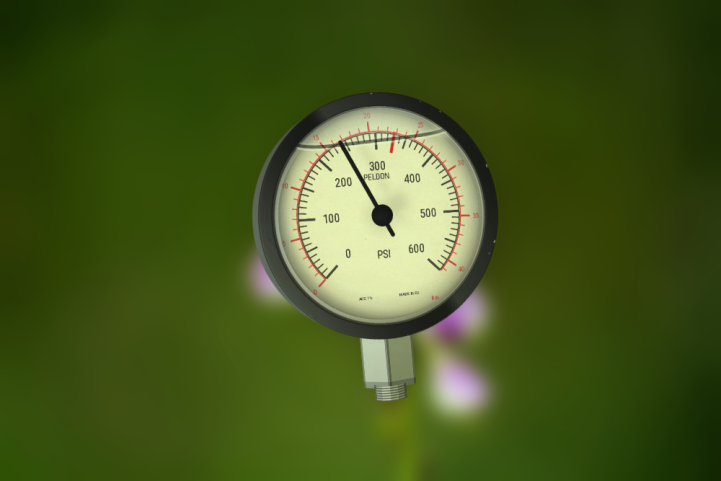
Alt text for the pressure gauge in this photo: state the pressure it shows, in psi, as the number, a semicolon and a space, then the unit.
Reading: 240; psi
